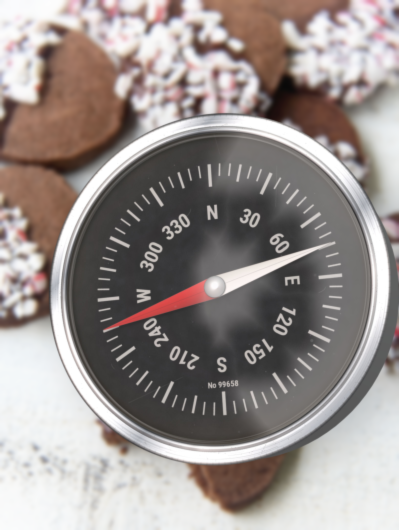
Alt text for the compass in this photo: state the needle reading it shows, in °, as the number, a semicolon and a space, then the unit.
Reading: 255; °
